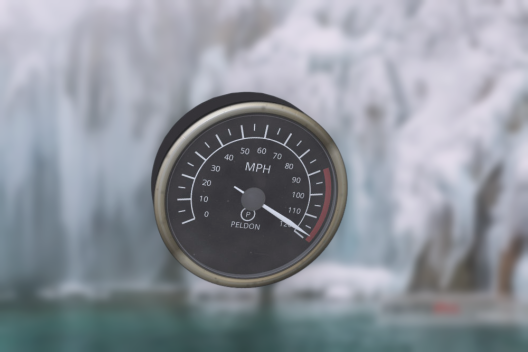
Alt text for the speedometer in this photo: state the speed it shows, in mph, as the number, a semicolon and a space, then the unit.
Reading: 117.5; mph
